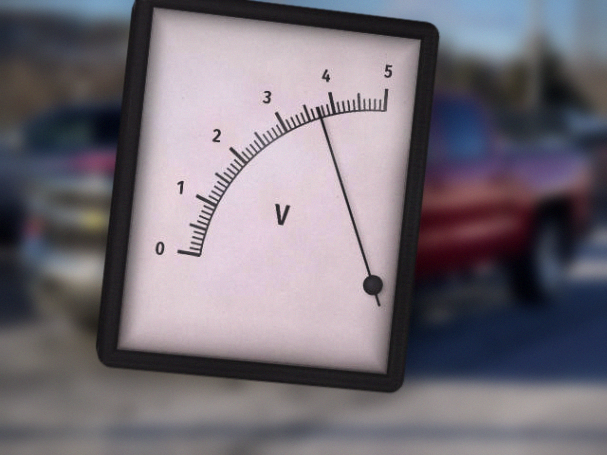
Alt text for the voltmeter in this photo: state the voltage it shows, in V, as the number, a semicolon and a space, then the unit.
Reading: 3.7; V
